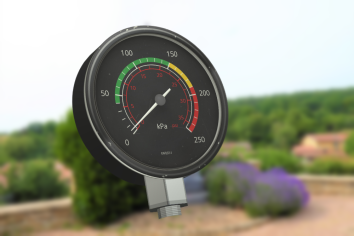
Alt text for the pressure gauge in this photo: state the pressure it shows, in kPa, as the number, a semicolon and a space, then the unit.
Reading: 5; kPa
